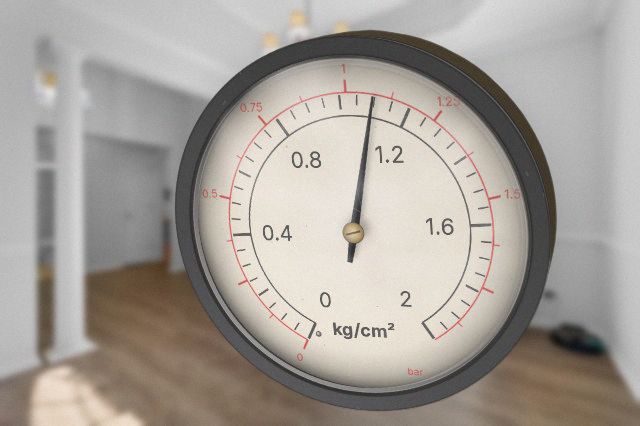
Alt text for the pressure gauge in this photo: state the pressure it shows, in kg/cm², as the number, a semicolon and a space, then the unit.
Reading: 1.1; kg/cm²
